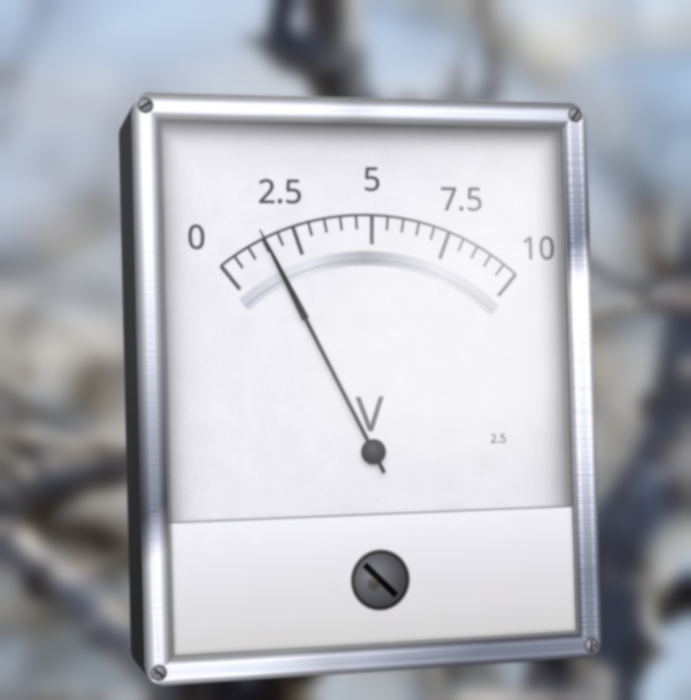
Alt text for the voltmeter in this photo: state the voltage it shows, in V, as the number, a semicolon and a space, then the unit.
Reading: 1.5; V
